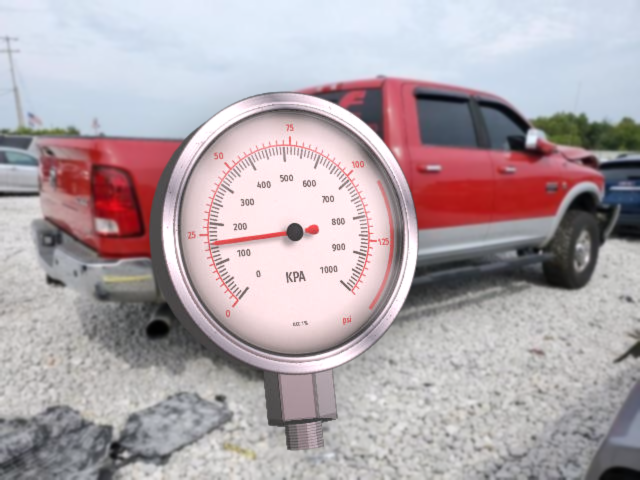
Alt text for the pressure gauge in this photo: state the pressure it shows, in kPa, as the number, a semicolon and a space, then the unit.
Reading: 150; kPa
